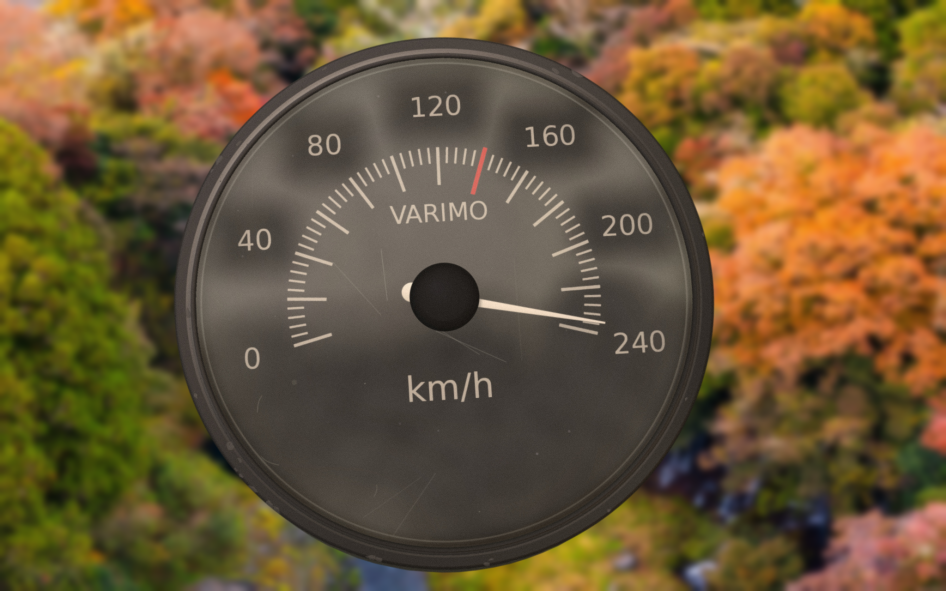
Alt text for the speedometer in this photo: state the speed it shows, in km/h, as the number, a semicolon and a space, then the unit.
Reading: 236; km/h
